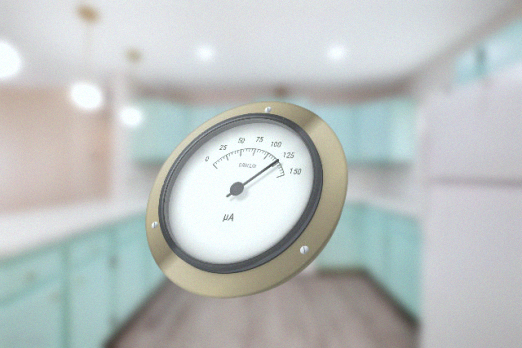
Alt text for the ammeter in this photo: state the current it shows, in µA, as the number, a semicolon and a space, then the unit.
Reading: 125; µA
